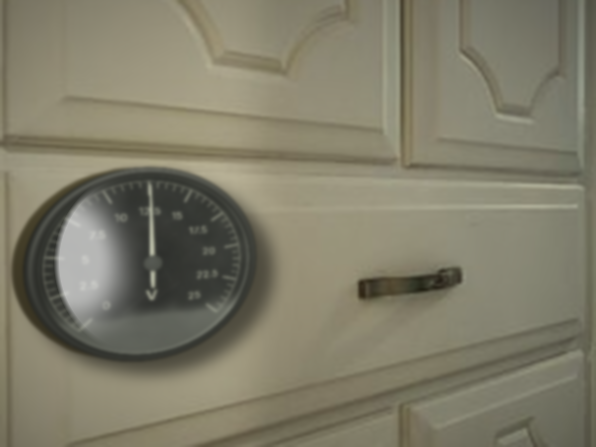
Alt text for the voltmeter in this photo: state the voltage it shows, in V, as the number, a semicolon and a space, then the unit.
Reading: 12.5; V
